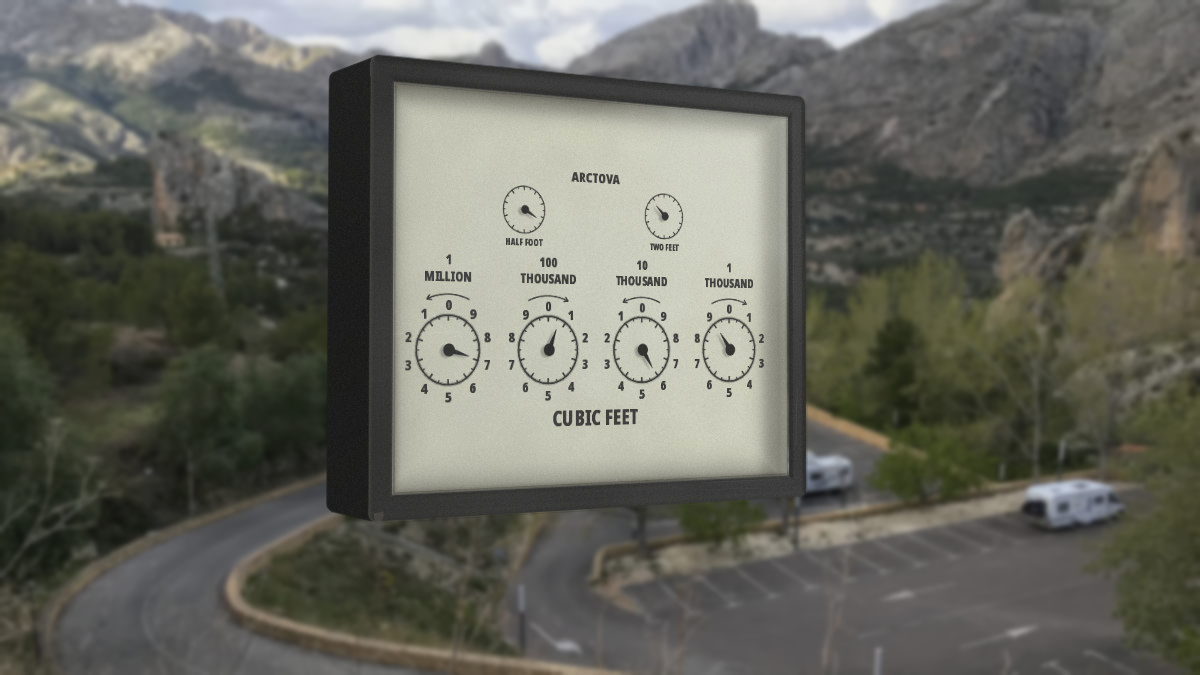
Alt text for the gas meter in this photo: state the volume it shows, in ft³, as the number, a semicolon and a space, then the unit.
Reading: 705900; ft³
